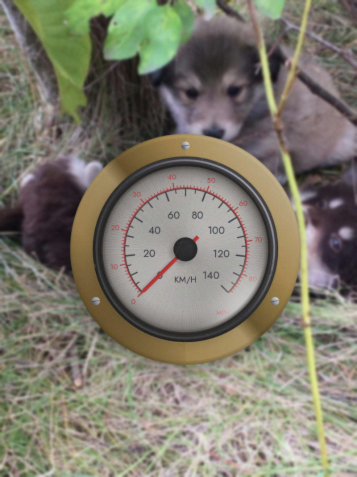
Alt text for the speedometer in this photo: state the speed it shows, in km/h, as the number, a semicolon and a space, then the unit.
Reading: 0; km/h
